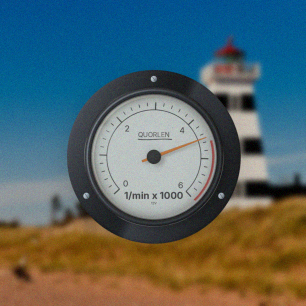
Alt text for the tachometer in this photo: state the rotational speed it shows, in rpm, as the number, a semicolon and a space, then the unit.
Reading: 4500; rpm
